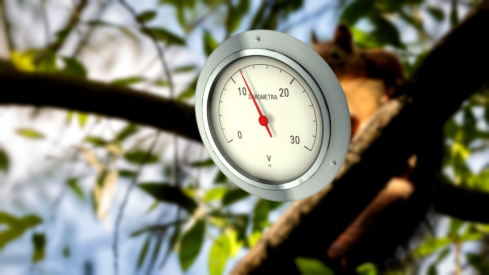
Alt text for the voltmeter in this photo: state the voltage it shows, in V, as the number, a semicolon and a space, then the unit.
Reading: 12; V
